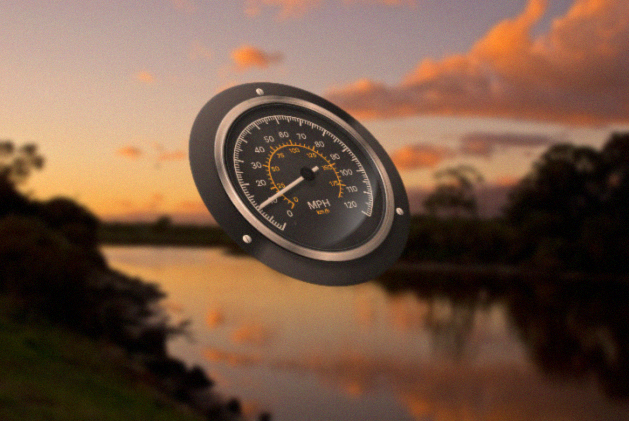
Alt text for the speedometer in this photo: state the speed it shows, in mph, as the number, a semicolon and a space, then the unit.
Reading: 10; mph
